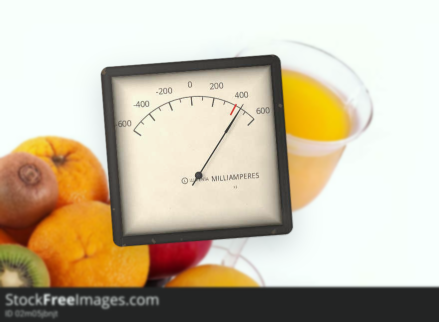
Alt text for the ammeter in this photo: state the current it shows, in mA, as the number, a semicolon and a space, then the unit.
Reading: 450; mA
